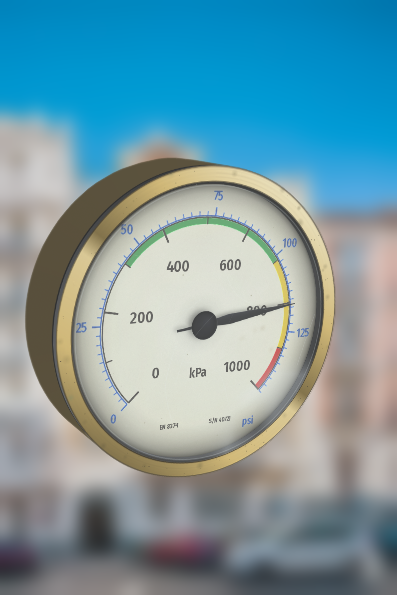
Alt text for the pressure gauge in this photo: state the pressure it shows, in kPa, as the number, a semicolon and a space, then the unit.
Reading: 800; kPa
